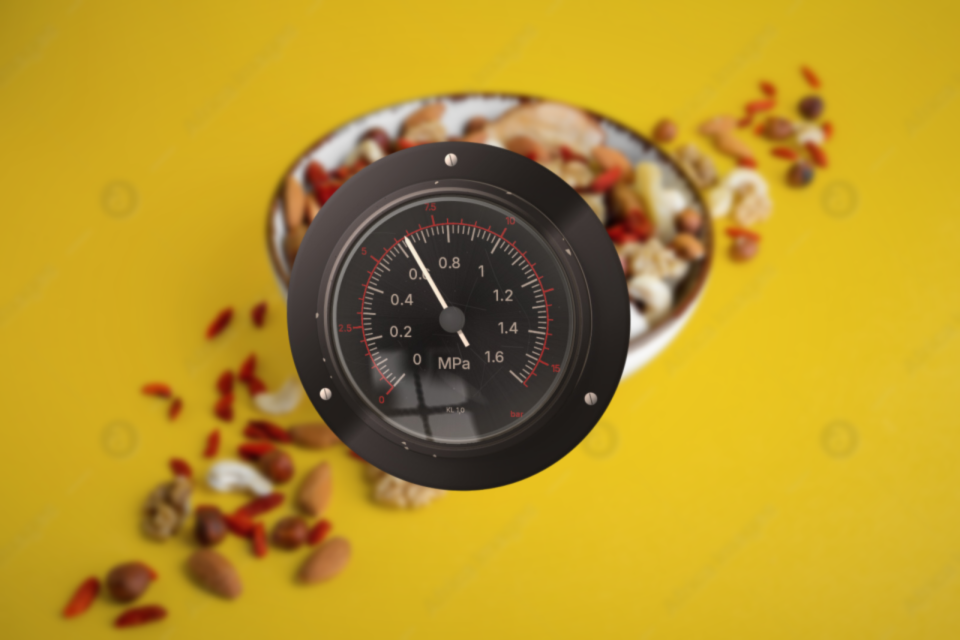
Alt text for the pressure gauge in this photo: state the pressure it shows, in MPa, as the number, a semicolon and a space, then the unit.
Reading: 0.64; MPa
